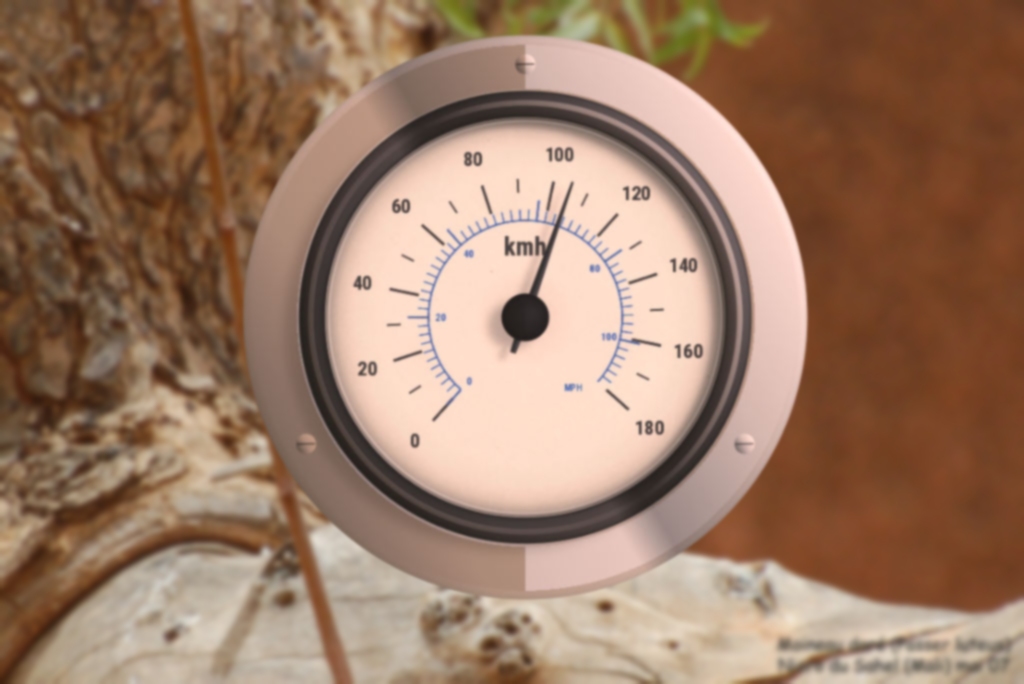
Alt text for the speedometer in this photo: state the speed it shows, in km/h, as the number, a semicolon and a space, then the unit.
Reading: 105; km/h
